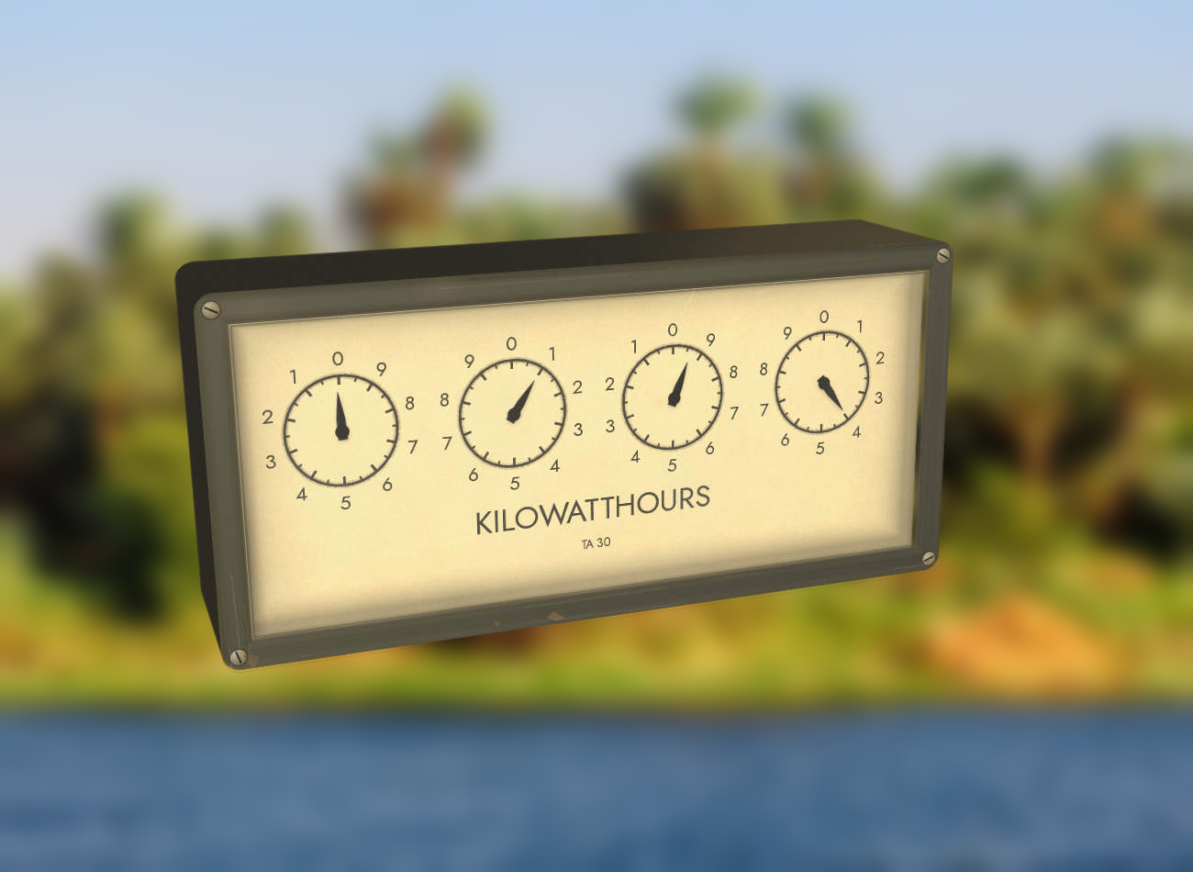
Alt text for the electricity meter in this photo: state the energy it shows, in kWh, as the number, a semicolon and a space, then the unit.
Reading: 94; kWh
